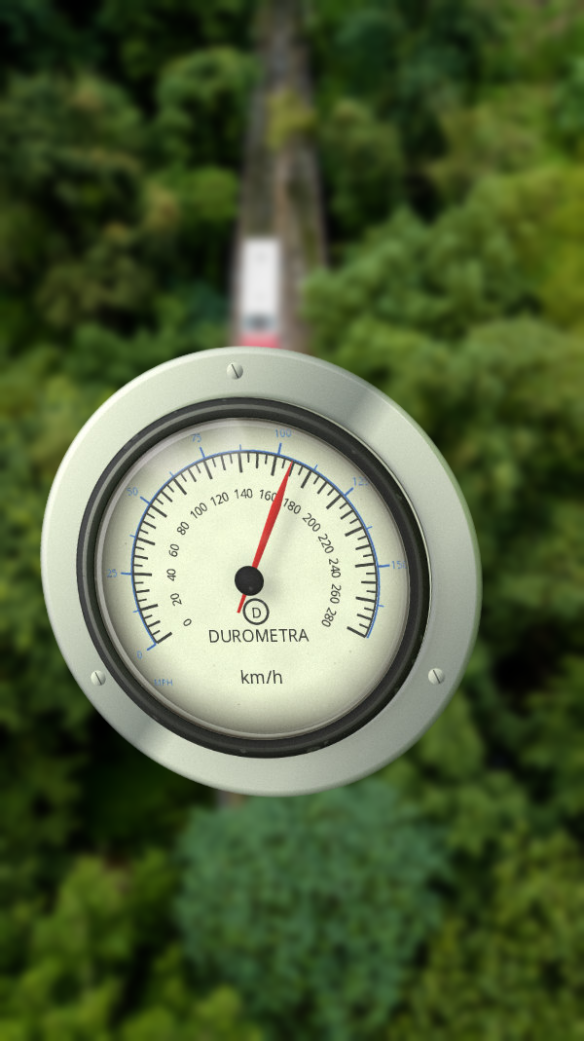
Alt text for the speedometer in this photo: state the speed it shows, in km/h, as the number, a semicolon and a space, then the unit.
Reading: 170; km/h
